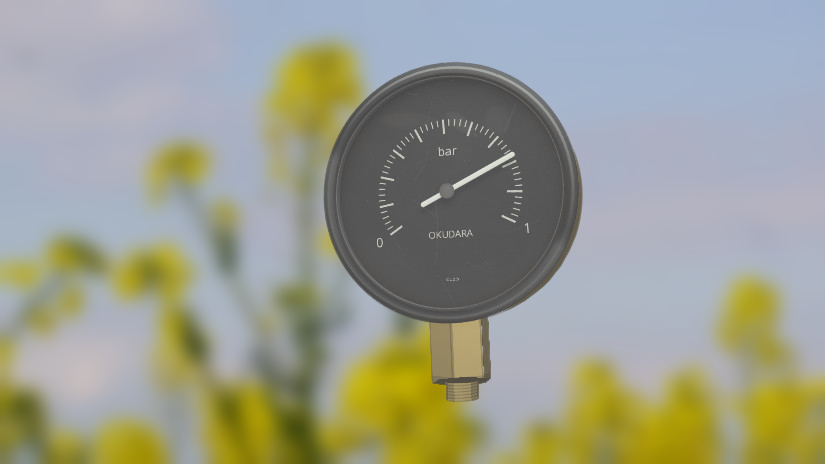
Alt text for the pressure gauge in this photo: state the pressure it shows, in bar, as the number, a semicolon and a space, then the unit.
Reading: 0.78; bar
